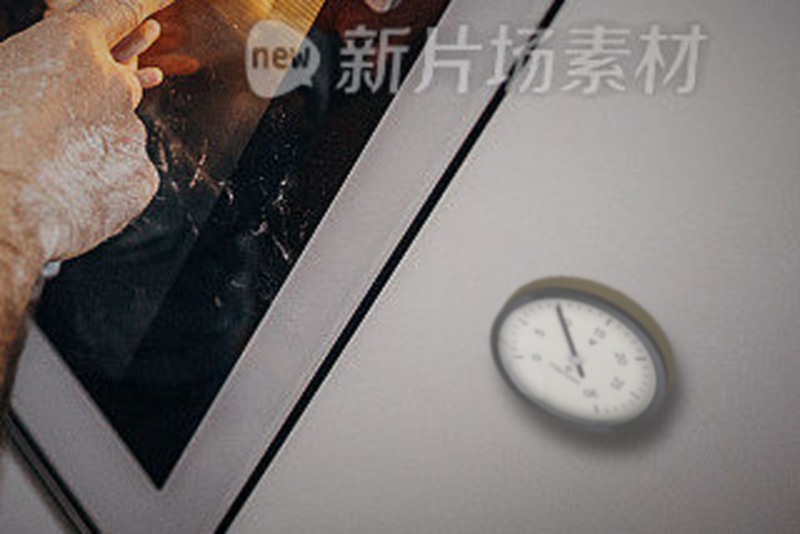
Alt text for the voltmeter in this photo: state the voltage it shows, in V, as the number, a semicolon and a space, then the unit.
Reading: 10; V
